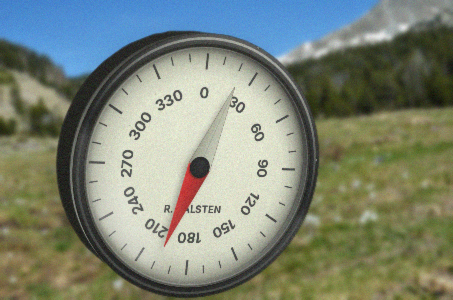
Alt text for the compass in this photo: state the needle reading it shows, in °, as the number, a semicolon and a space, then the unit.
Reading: 200; °
